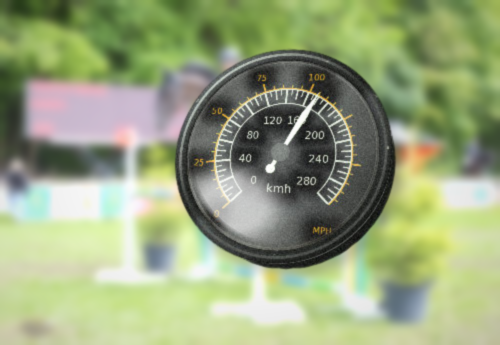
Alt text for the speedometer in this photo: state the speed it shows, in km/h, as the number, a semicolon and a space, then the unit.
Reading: 170; km/h
